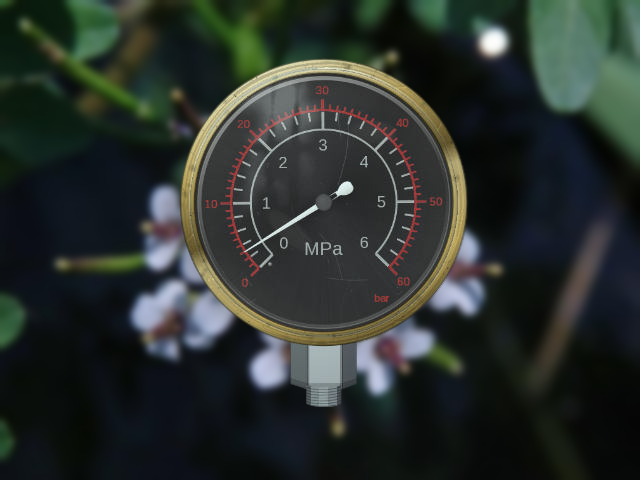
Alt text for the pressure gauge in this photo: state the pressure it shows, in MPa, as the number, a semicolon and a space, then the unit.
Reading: 0.3; MPa
